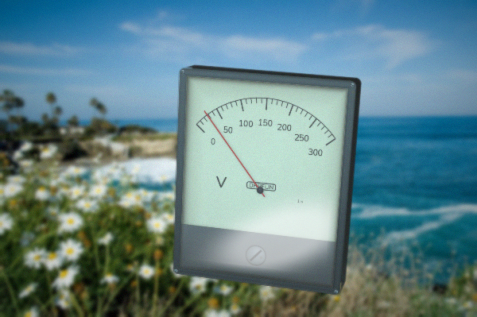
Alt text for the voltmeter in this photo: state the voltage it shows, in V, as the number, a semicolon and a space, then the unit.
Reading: 30; V
